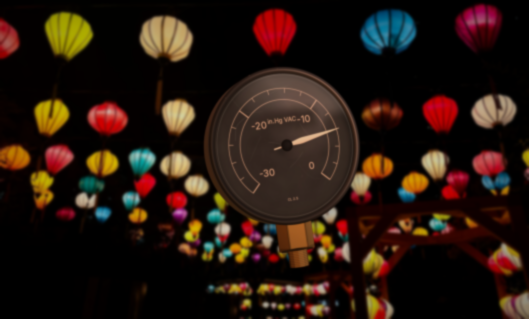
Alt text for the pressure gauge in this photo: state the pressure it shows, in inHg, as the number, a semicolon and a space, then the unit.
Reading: -6; inHg
